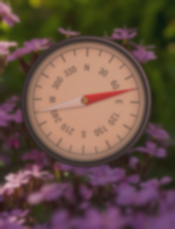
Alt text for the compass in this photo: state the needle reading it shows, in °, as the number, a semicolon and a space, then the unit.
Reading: 75; °
